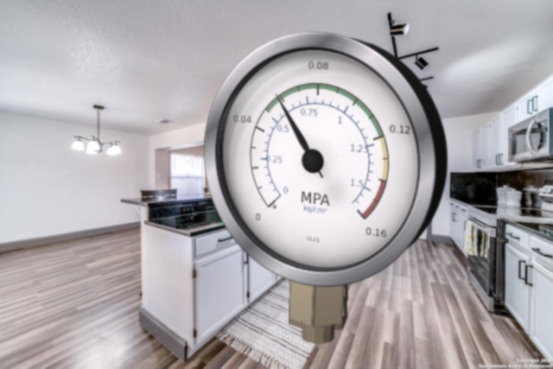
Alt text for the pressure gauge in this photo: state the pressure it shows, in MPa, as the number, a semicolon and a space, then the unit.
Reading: 0.06; MPa
